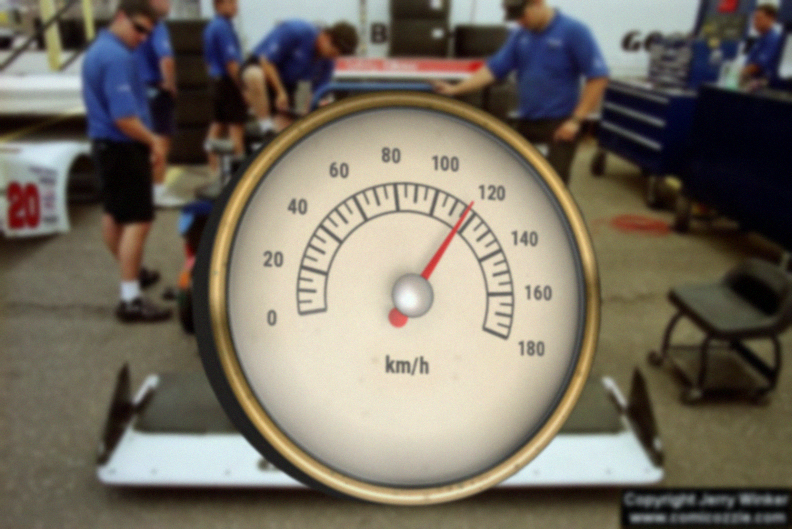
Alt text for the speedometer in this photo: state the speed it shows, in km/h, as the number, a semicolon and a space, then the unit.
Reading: 115; km/h
